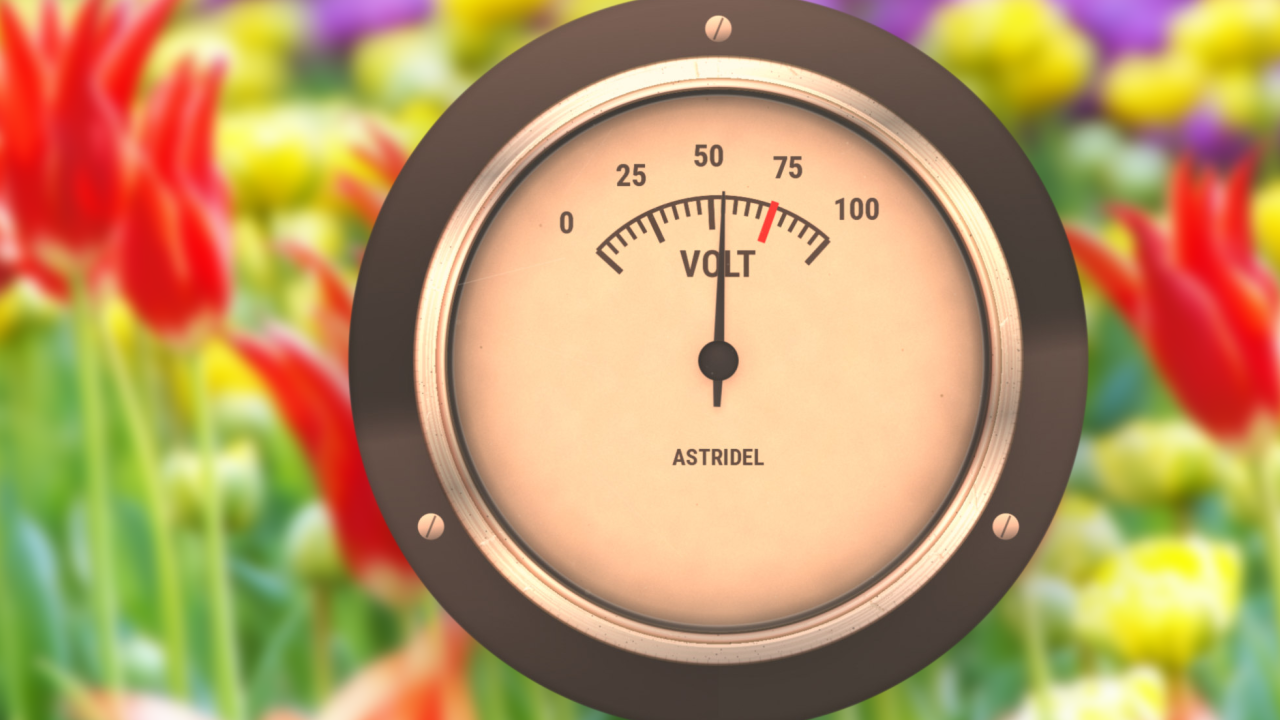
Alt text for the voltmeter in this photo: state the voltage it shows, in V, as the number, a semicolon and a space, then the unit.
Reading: 55; V
